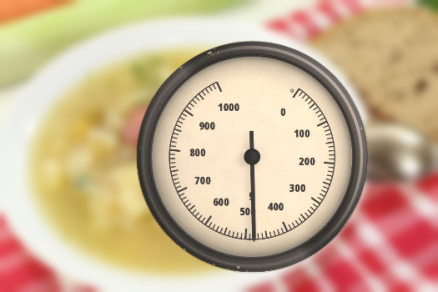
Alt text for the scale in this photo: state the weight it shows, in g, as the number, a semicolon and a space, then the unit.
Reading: 480; g
